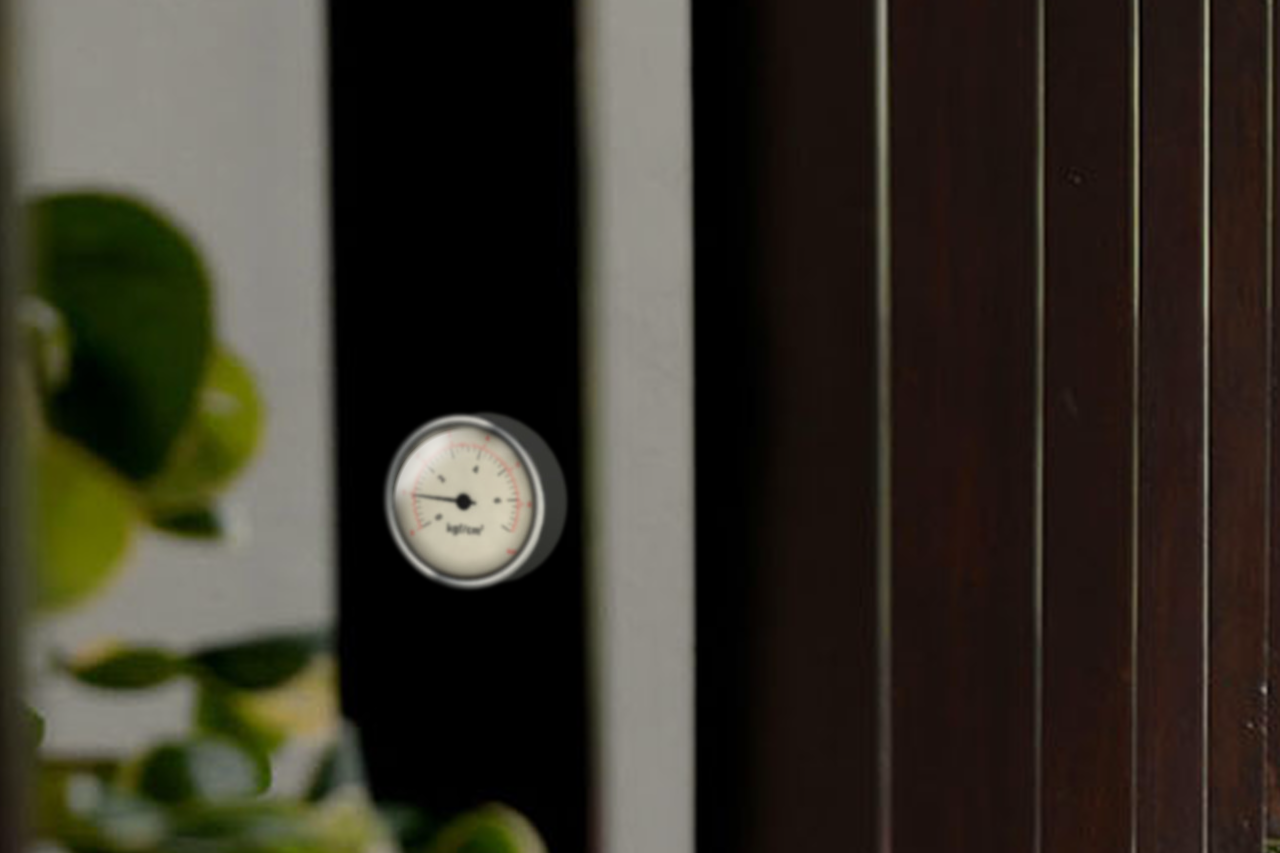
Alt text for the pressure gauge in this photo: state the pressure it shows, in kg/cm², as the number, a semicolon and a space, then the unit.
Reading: 1; kg/cm²
